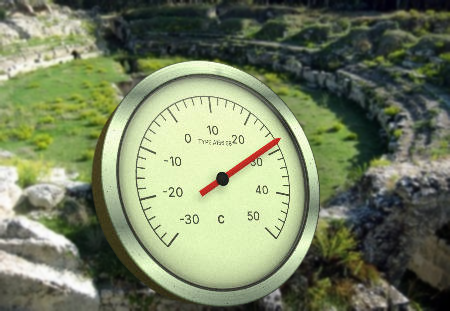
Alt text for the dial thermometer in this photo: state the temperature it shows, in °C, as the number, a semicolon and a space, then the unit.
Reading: 28; °C
